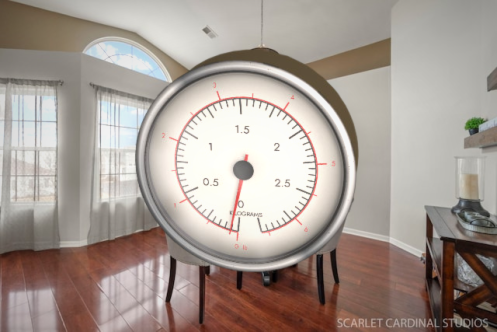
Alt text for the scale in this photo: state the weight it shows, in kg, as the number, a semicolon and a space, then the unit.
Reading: 0.05; kg
